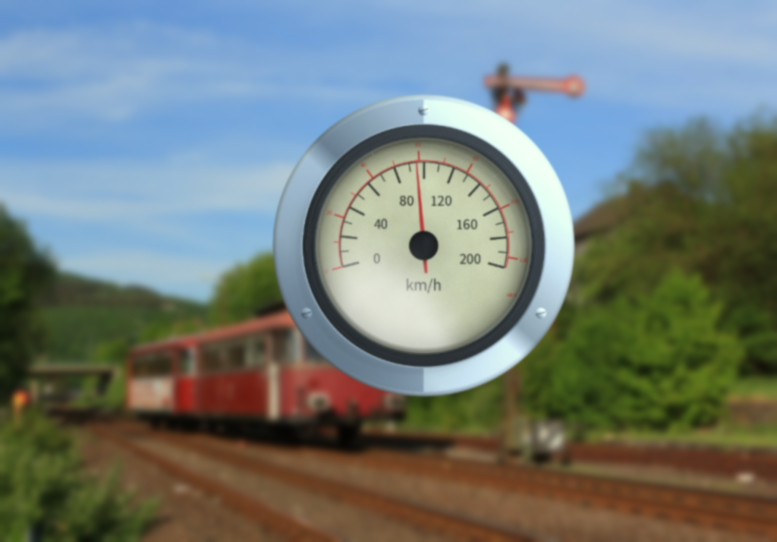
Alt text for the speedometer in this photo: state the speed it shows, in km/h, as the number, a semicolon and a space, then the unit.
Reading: 95; km/h
